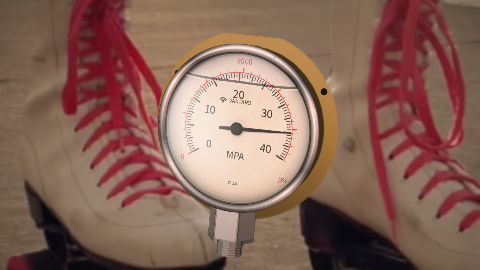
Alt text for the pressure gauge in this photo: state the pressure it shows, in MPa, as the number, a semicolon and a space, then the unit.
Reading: 35; MPa
